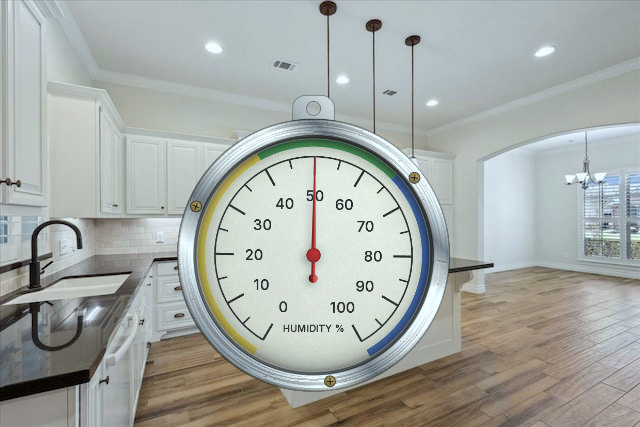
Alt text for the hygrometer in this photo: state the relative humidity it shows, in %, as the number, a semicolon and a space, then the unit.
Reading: 50; %
